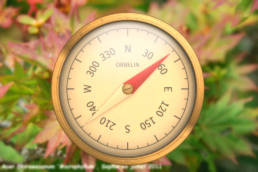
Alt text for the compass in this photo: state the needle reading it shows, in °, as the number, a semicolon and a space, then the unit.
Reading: 50; °
